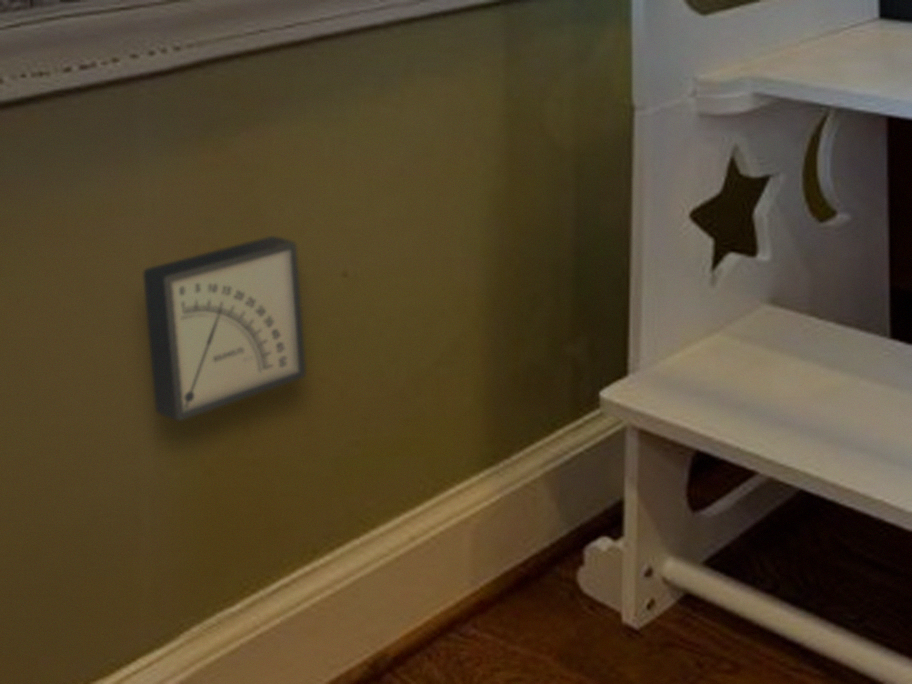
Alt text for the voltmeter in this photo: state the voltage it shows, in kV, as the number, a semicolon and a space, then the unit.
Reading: 15; kV
